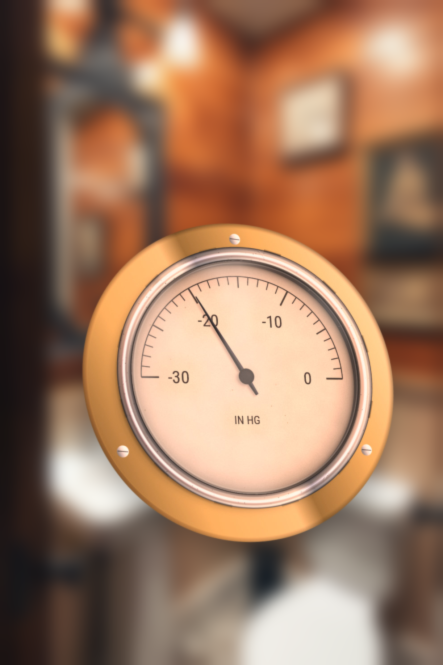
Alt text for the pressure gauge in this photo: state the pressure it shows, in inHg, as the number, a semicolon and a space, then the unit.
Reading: -20; inHg
